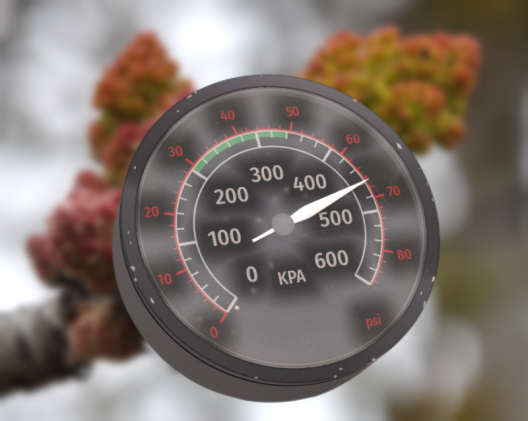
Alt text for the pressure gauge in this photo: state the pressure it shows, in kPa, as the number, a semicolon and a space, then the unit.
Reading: 460; kPa
